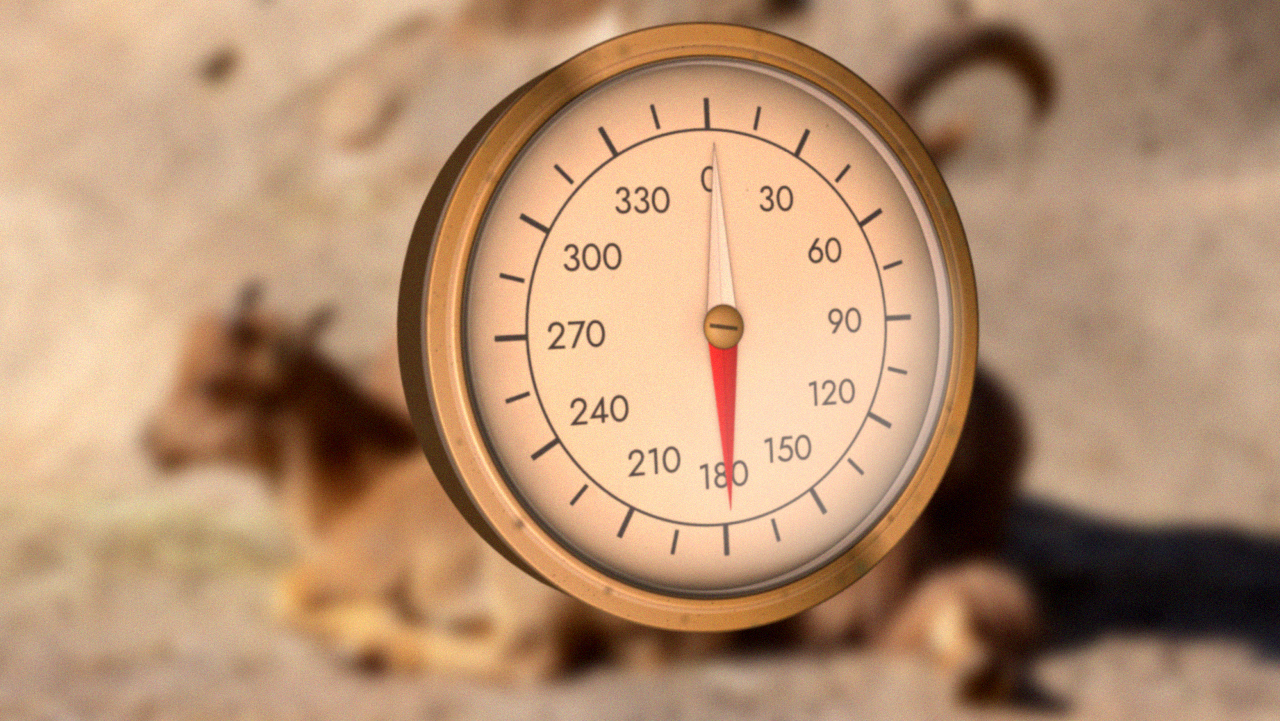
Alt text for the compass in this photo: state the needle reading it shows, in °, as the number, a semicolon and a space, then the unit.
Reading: 180; °
